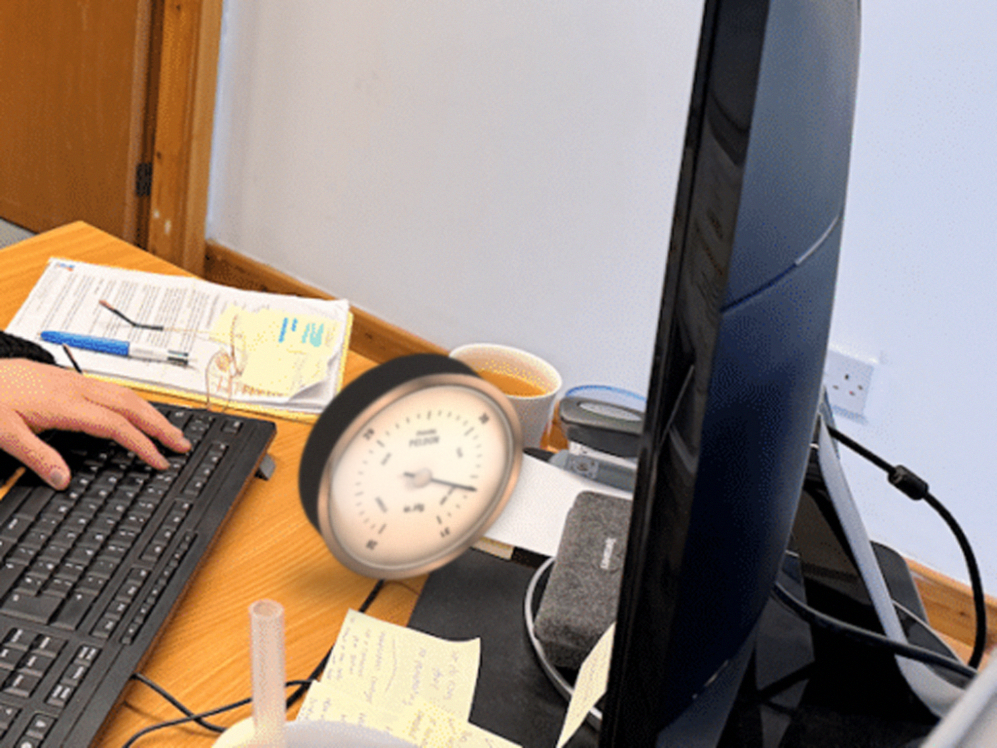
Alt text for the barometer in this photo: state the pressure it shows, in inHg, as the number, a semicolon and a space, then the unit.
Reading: 30.6; inHg
